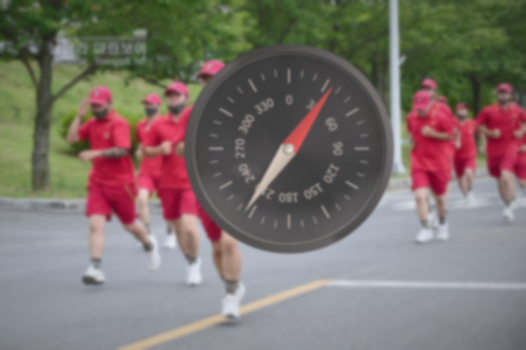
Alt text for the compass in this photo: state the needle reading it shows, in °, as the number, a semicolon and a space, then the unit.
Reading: 35; °
